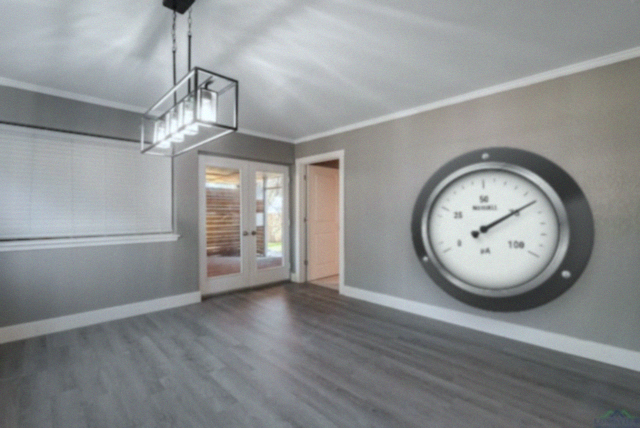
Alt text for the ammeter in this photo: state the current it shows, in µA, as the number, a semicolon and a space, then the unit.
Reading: 75; µA
